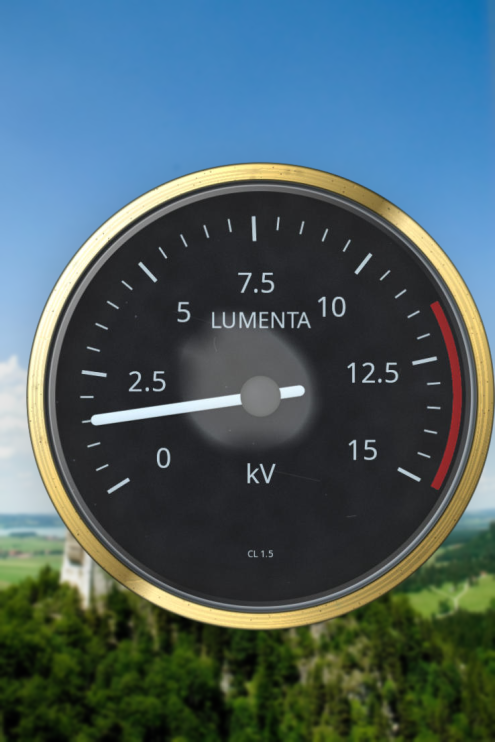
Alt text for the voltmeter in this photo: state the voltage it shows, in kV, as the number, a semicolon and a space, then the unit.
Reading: 1.5; kV
